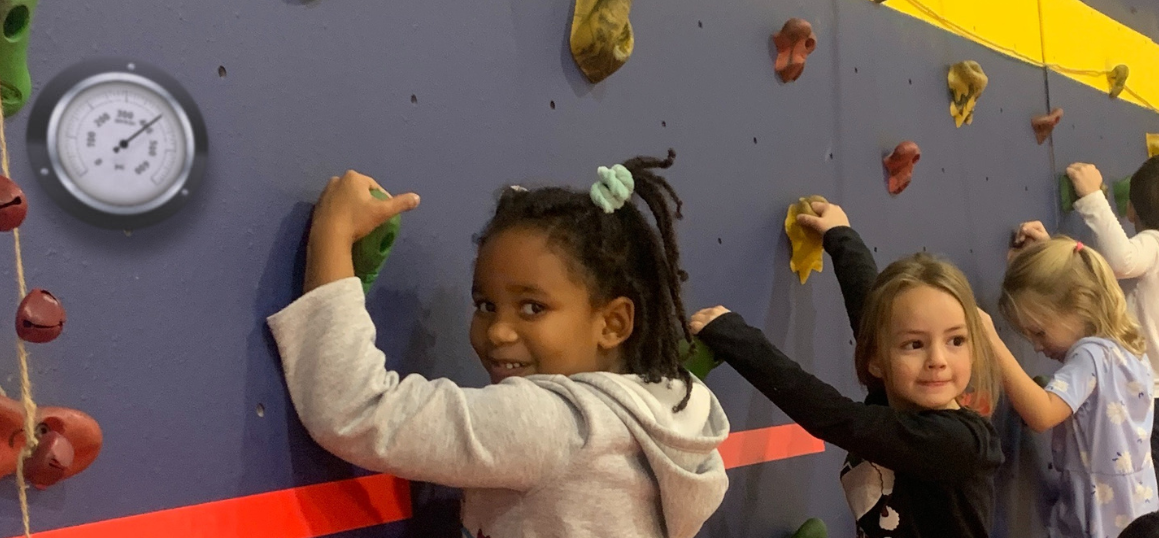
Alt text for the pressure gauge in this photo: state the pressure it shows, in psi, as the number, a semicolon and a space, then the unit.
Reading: 400; psi
